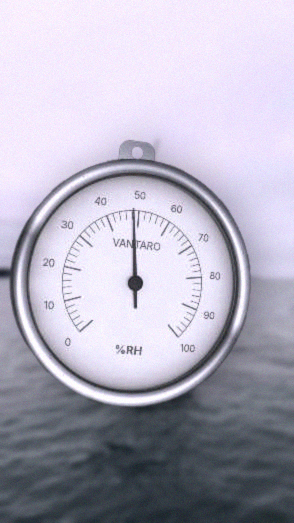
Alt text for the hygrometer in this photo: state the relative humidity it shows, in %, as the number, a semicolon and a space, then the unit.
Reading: 48; %
